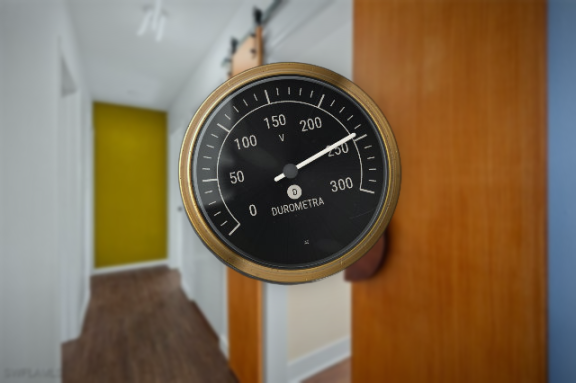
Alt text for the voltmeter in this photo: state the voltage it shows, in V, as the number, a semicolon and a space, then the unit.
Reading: 245; V
